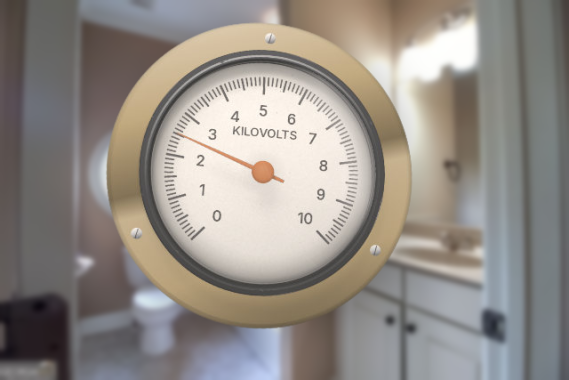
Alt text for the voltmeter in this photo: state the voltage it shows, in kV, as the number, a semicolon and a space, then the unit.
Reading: 2.5; kV
